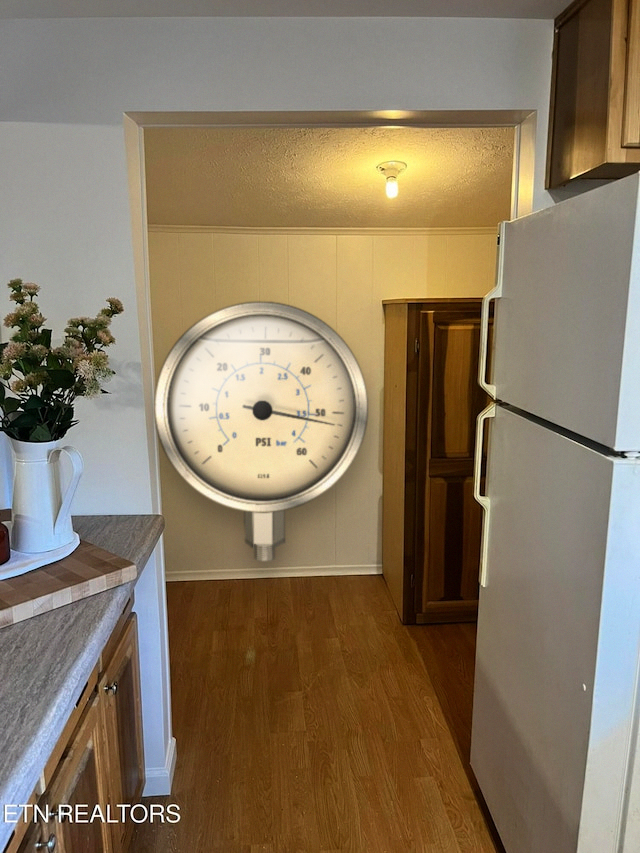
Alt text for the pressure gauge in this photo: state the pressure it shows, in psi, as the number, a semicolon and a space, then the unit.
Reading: 52; psi
